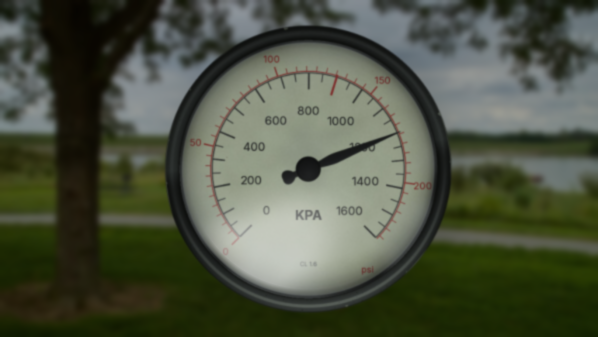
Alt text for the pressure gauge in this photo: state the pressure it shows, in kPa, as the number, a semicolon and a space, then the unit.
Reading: 1200; kPa
